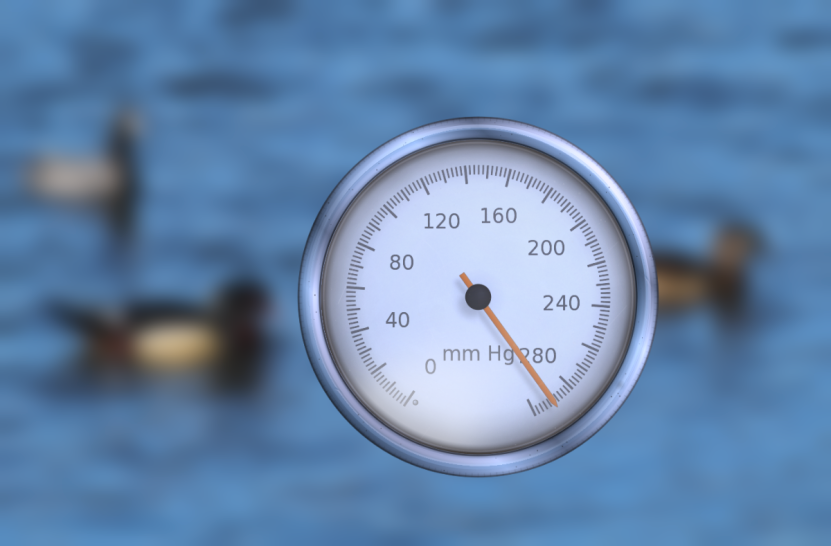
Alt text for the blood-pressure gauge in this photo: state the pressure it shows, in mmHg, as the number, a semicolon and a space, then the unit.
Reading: 290; mmHg
